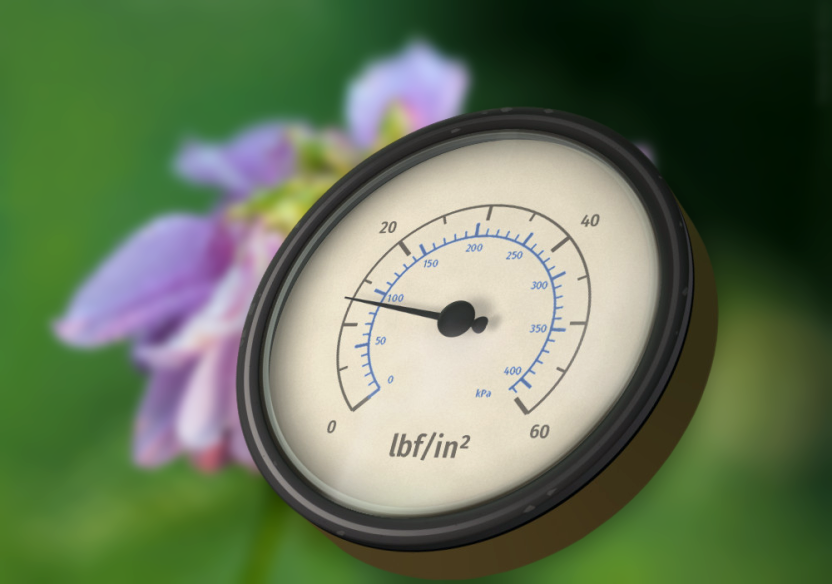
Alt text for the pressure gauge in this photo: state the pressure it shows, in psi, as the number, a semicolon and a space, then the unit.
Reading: 12.5; psi
